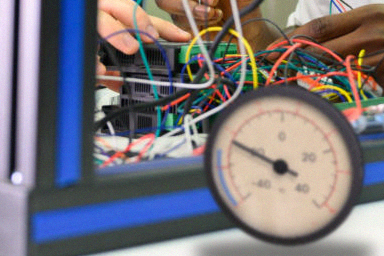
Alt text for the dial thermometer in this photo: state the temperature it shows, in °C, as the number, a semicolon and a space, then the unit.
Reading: -20; °C
